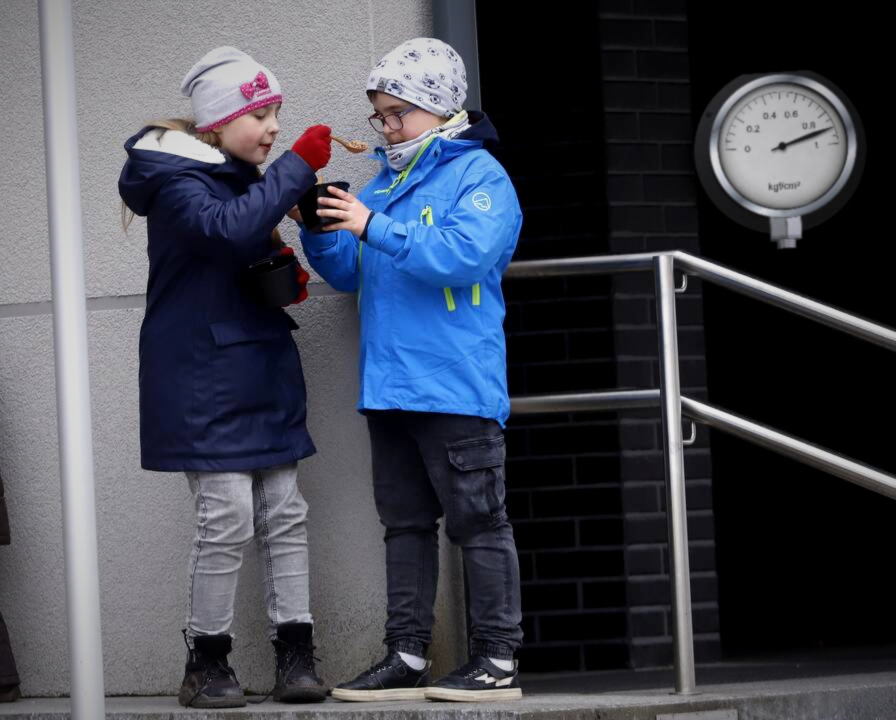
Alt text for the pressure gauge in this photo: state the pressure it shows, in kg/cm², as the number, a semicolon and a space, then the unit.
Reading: 0.9; kg/cm²
